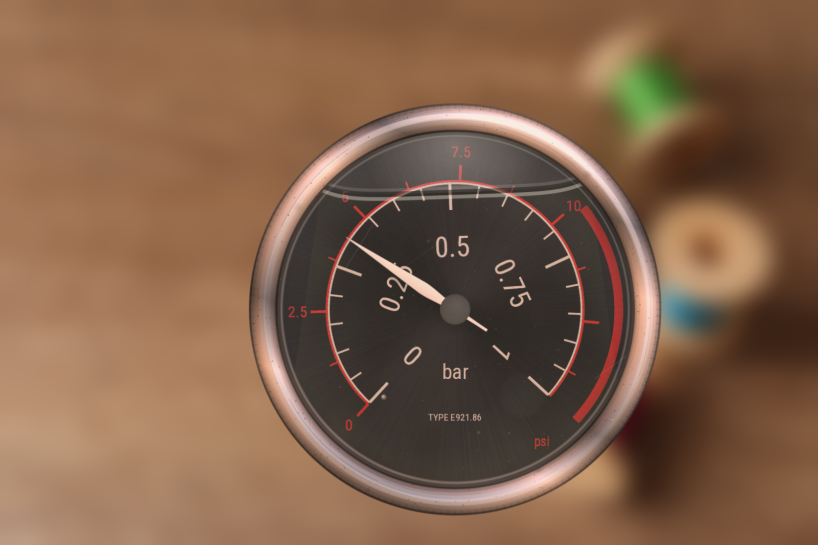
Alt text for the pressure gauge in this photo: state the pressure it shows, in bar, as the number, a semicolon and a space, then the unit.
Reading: 0.3; bar
